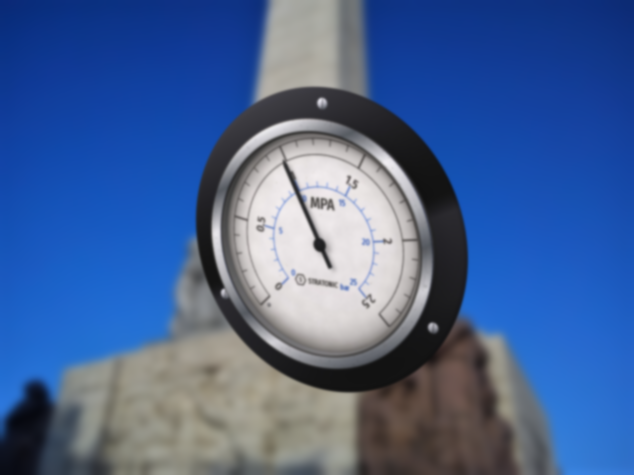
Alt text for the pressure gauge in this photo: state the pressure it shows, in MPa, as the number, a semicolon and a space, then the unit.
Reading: 1; MPa
